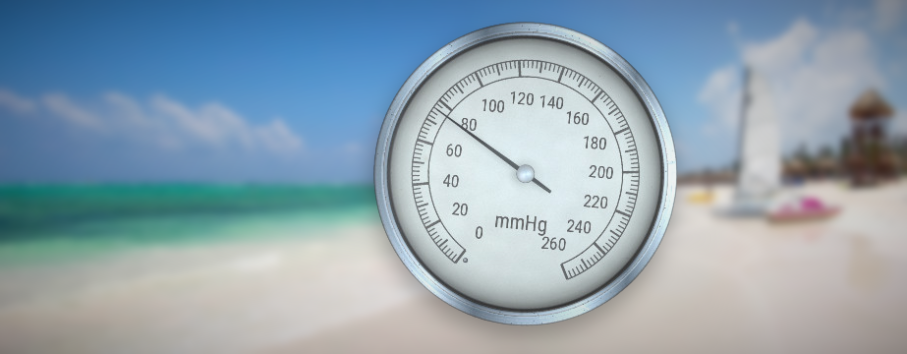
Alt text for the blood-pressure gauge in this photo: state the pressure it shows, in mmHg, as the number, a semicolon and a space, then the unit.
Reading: 76; mmHg
